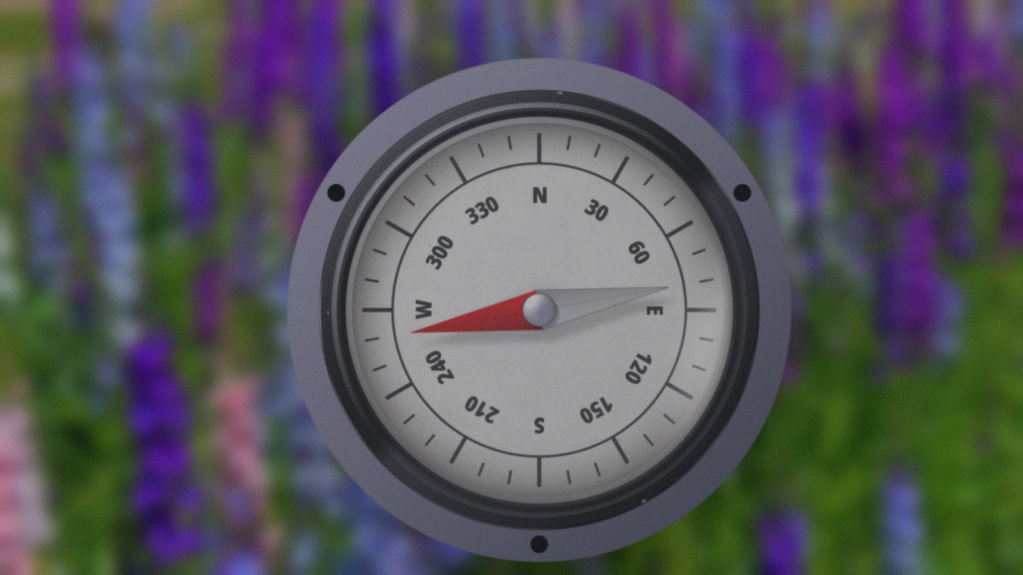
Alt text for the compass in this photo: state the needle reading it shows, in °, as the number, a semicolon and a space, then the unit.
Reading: 260; °
